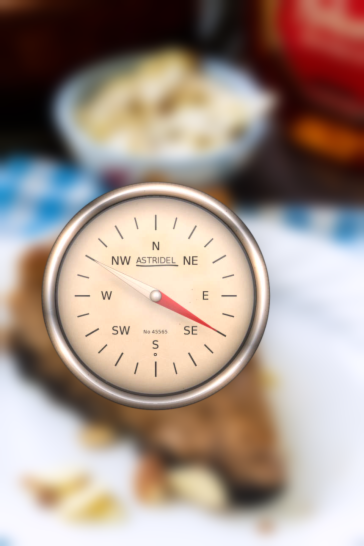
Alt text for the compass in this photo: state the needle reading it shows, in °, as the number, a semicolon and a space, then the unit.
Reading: 120; °
